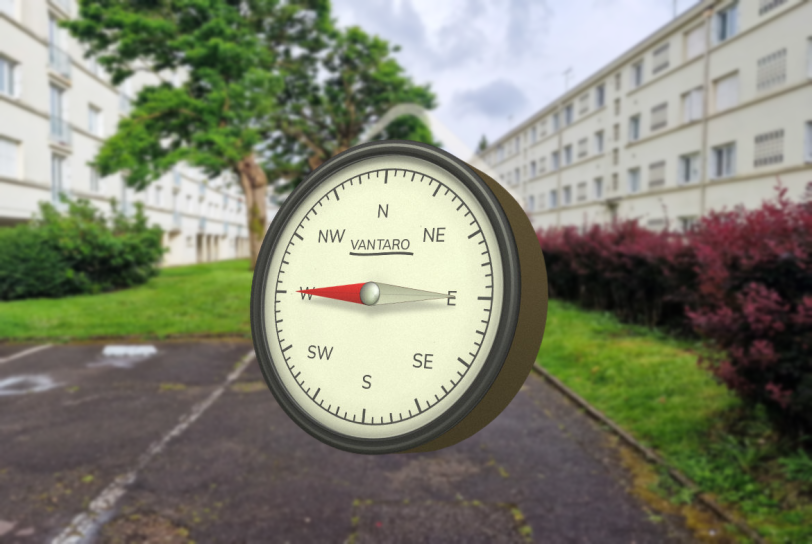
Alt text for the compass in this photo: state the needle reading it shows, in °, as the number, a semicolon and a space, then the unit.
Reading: 270; °
